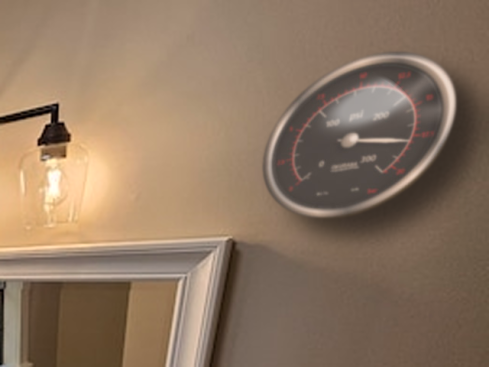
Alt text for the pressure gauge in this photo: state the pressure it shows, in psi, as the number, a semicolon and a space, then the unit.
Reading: 260; psi
